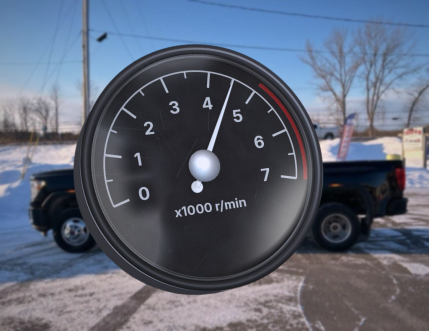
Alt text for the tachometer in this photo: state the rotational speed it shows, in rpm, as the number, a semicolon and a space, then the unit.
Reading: 4500; rpm
